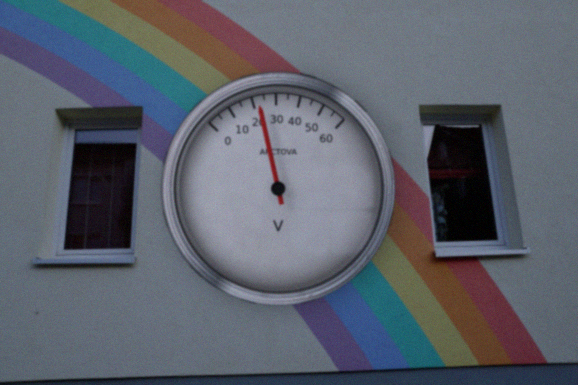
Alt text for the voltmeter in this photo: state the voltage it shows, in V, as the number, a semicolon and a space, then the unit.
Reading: 22.5; V
